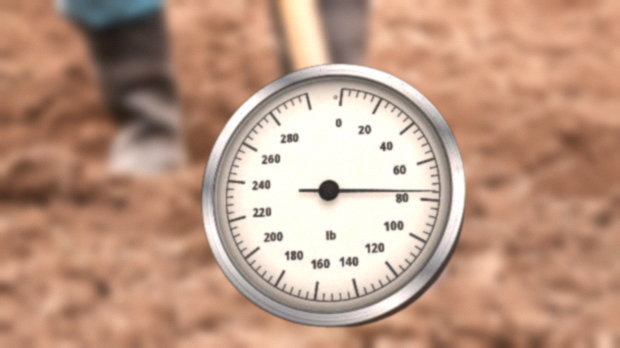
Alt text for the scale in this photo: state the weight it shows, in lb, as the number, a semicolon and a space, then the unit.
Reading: 76; lb
